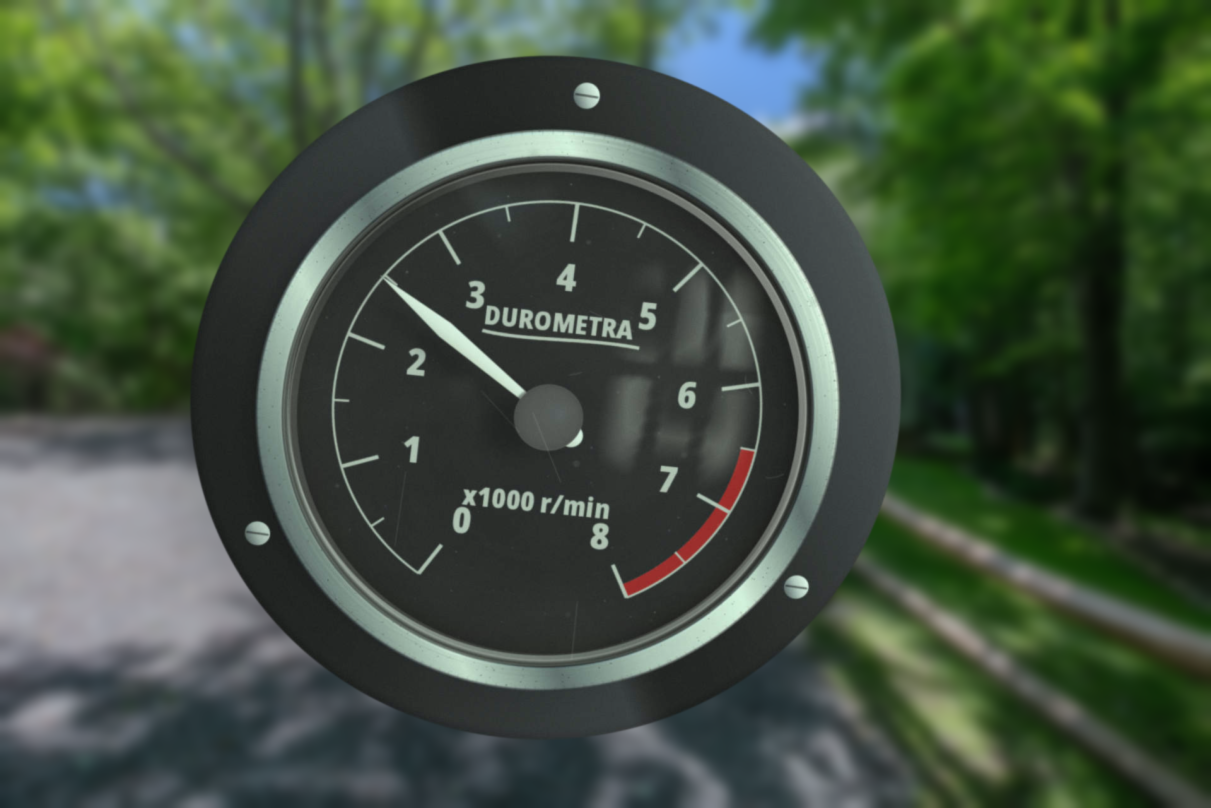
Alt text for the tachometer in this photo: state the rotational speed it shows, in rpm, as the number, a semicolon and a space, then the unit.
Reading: 2500; rpm
